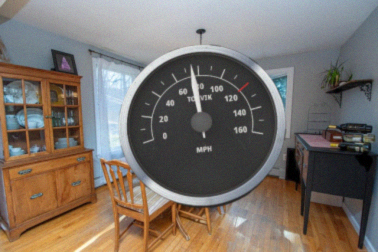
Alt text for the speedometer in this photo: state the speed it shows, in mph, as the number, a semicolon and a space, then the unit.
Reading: 75; mph
